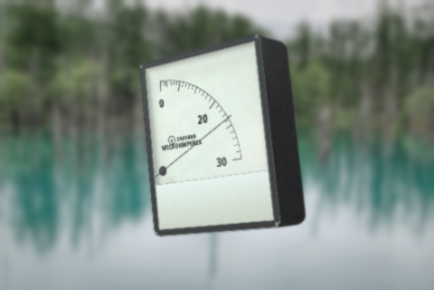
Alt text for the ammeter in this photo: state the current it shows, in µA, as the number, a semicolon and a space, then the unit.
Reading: 24; µA
